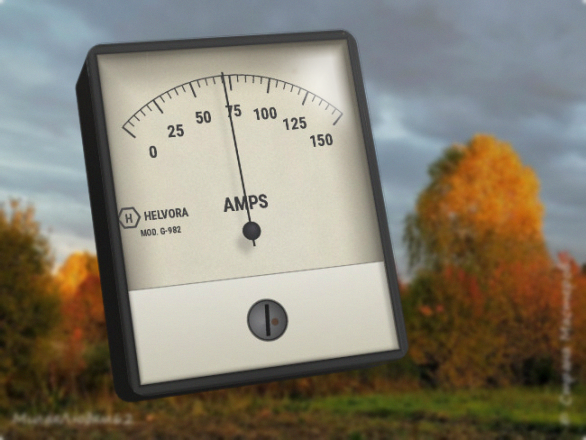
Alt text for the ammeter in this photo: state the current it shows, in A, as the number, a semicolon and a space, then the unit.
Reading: 70; A
